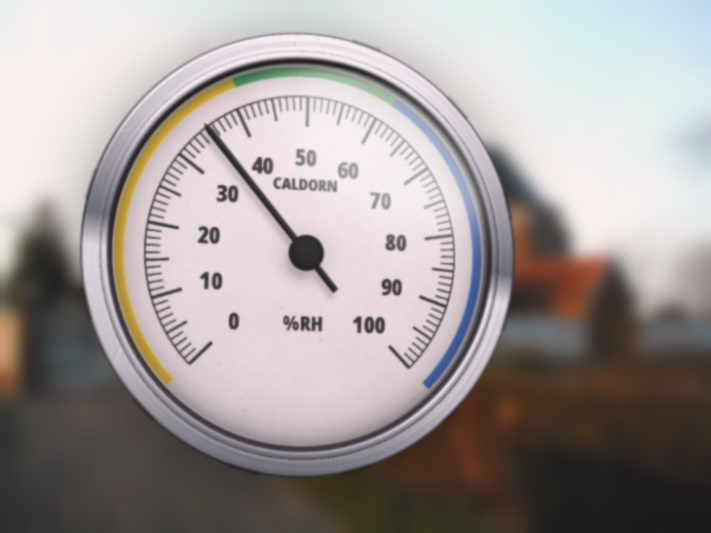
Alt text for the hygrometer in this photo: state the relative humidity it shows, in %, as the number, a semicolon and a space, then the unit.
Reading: 35; %
